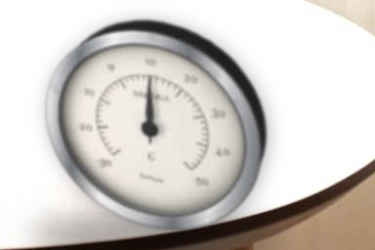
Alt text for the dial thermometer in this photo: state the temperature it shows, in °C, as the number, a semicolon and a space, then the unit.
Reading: 10; °C
